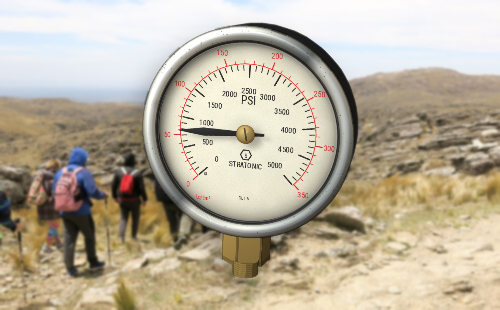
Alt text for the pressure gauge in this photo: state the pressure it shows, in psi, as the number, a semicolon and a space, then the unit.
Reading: 800; psi
